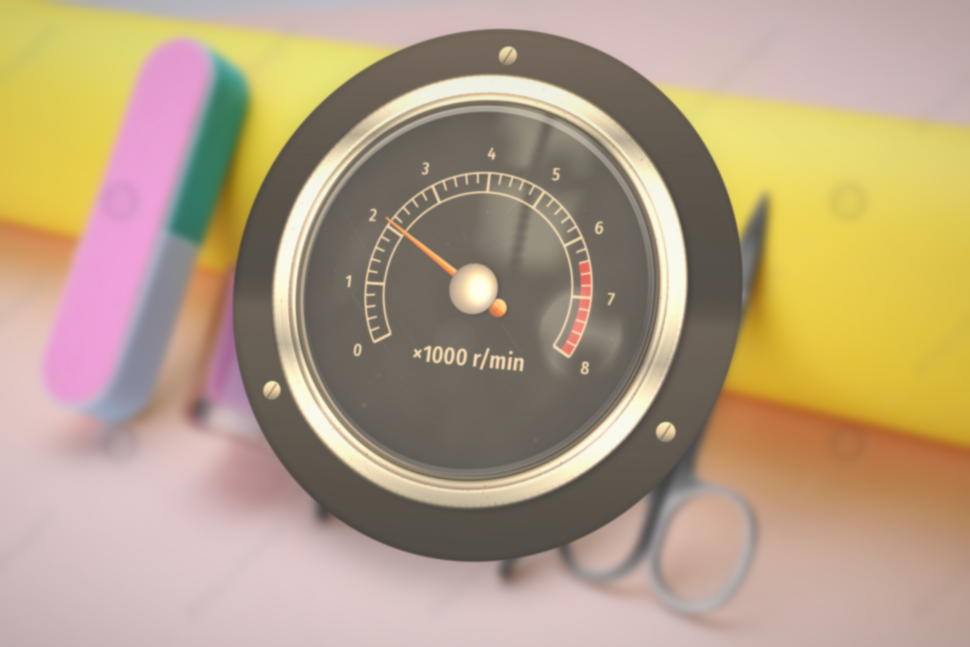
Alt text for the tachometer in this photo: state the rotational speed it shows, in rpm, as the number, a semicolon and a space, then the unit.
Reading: 2100; rpm
